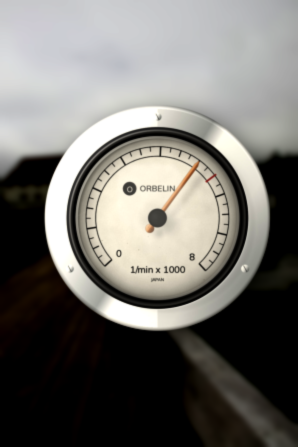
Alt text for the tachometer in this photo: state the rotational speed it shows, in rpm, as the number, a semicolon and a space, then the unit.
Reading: 5000; rpm
